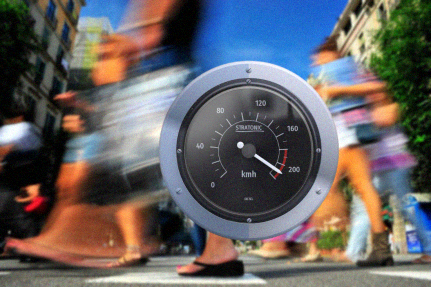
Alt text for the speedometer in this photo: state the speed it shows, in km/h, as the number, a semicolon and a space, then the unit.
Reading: 210; km/h
